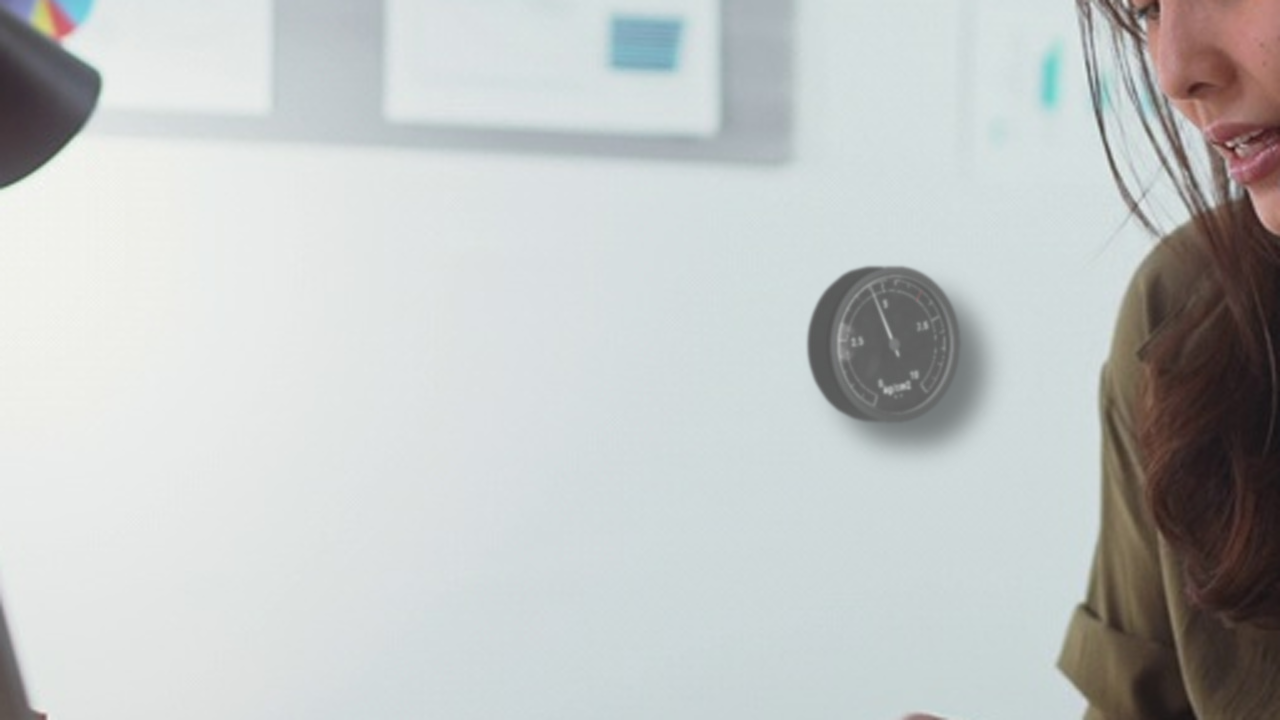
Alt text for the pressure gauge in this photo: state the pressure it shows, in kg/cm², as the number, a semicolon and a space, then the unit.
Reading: 4.5; kg/cm²
